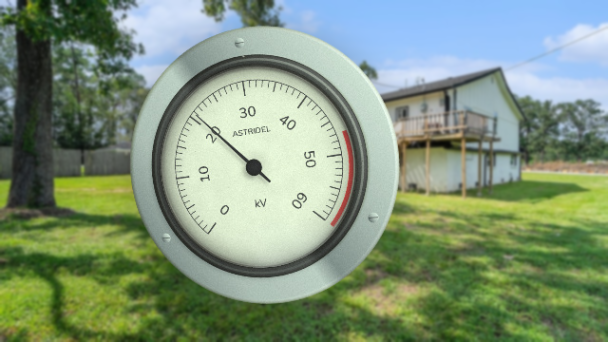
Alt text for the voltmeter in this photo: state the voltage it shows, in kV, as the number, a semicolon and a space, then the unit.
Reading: 21; kV
